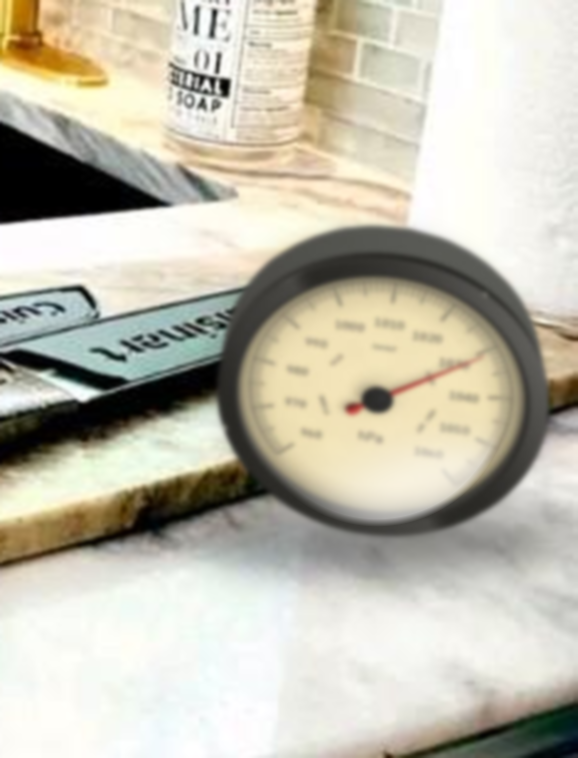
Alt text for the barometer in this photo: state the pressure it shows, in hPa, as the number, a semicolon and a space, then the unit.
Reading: 1030; hPa
